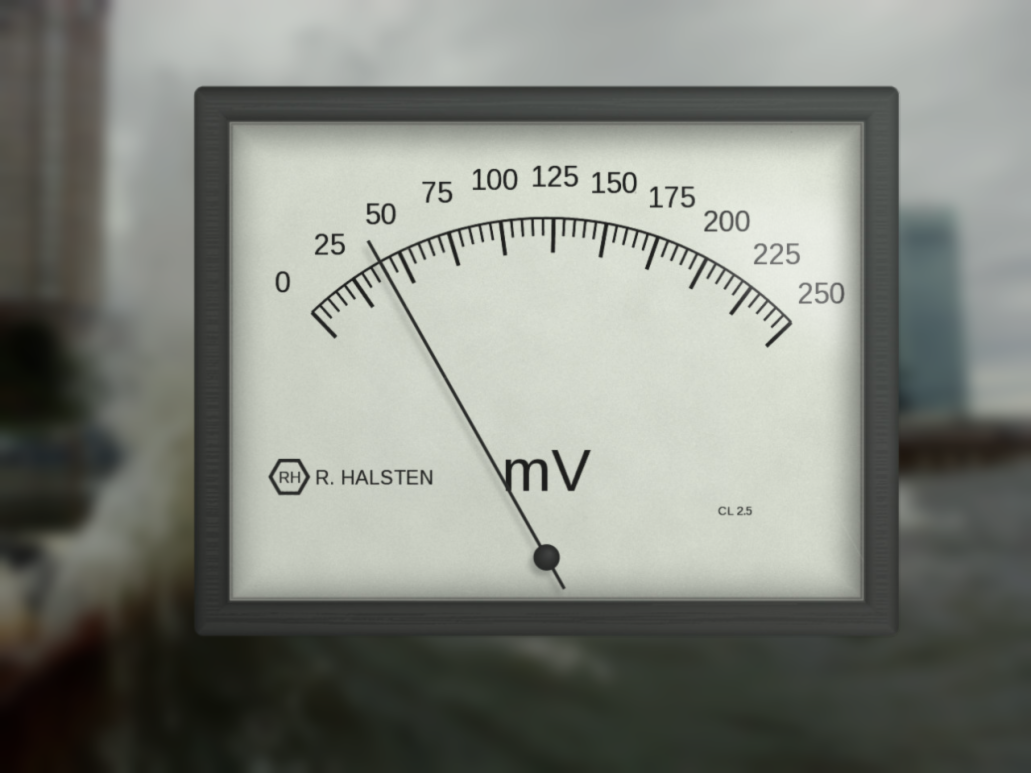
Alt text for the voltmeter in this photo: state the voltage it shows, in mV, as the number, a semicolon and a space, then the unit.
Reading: 40; mV
